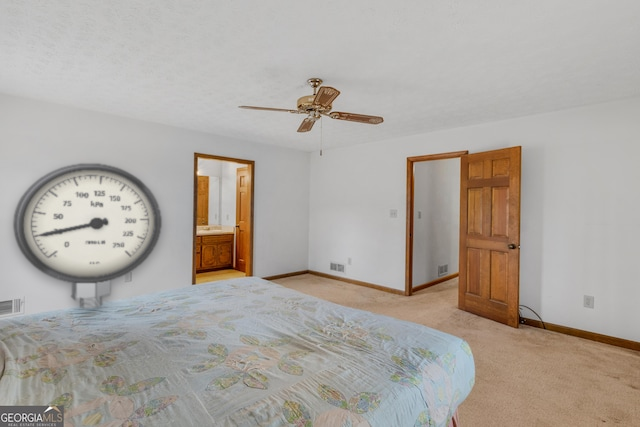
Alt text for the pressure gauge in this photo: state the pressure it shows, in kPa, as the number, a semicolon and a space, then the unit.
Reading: 25; kPa
